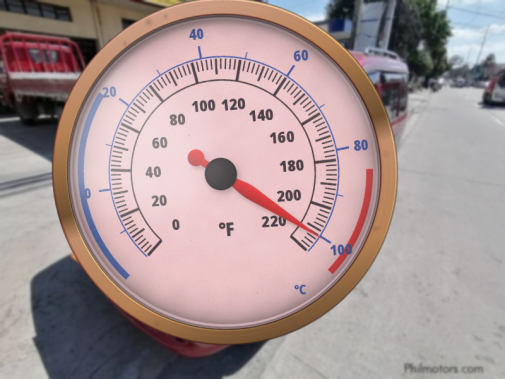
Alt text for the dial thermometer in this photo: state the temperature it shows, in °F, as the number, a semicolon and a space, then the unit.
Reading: 212; °F
